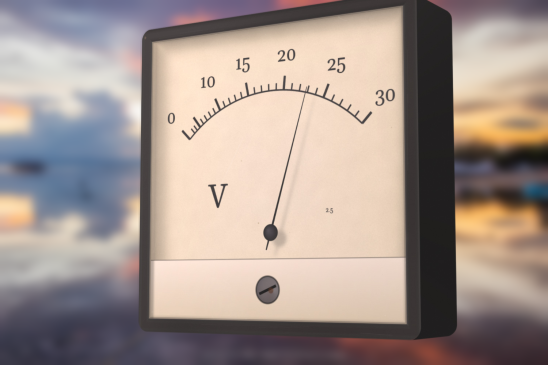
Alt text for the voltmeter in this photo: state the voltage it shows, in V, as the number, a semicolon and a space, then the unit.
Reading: 23; V
